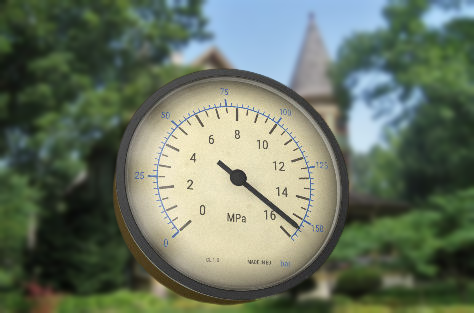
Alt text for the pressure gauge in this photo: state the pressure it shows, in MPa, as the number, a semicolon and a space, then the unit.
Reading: 15.5; MPa
